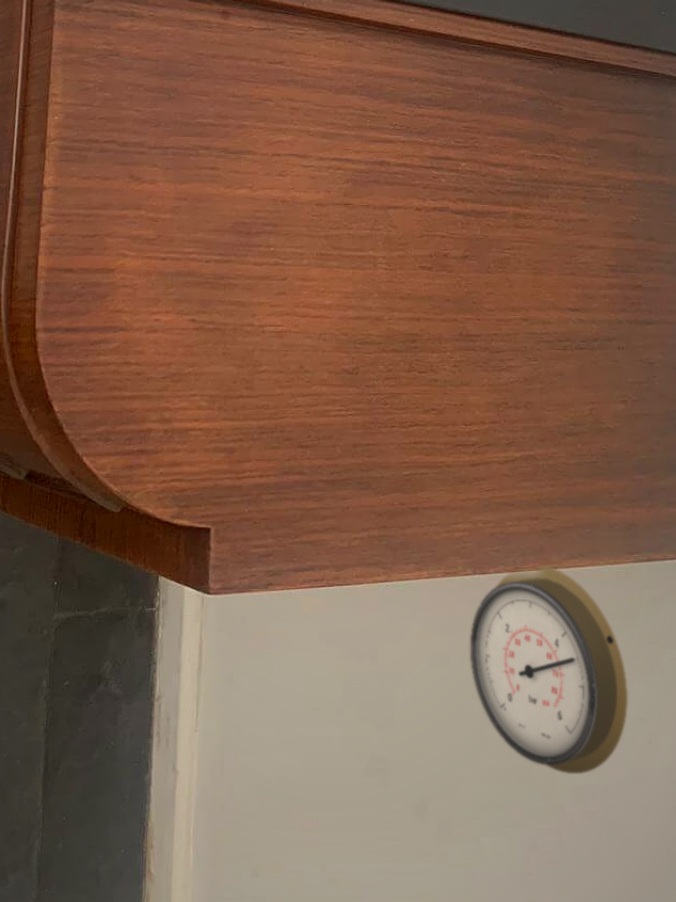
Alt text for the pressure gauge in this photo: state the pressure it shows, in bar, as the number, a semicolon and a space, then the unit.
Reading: 4.5; bar
